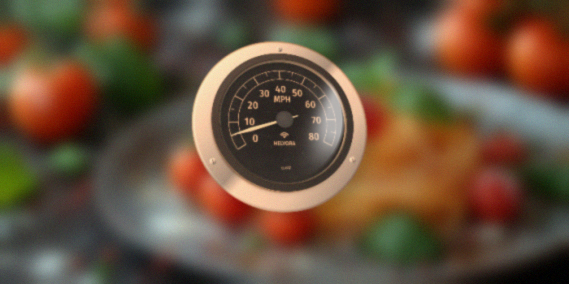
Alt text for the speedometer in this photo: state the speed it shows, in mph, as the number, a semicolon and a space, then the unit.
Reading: 5; mph
